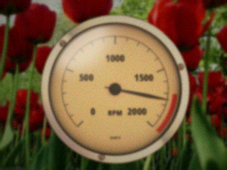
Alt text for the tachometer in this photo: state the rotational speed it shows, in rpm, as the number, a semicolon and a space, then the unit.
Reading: 1750; rpm
